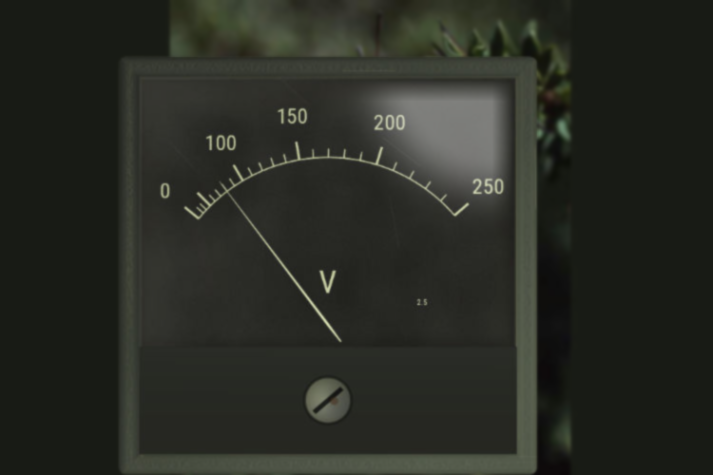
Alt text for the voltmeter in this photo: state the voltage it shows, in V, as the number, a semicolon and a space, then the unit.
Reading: 80; V
